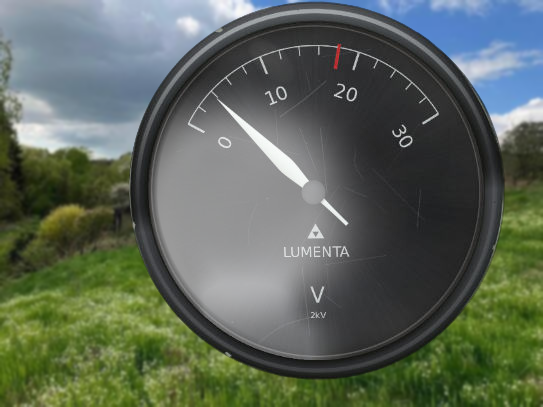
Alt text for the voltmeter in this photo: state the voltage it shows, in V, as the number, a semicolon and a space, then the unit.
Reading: 4; V
